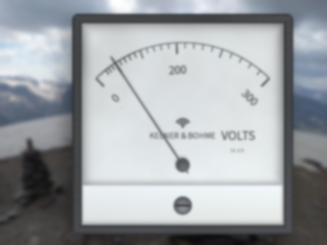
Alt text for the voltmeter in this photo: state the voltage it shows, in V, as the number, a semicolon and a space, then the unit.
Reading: 100; V
